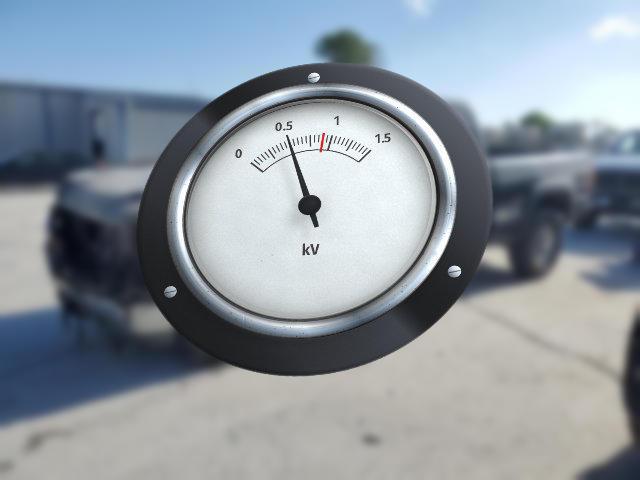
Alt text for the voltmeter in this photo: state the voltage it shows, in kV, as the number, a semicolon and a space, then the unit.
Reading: 0.5; kV
